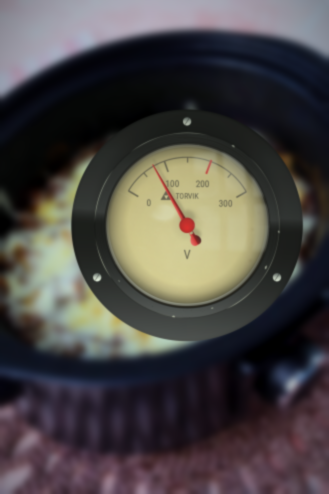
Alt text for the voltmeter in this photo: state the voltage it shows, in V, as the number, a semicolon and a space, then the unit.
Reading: 75; V
